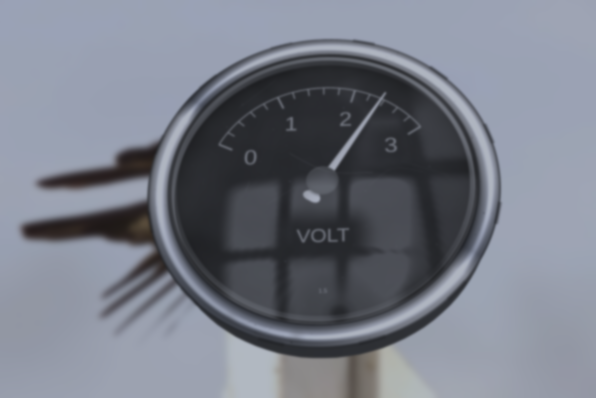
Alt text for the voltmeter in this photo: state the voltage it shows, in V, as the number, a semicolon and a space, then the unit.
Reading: 2.4; V
